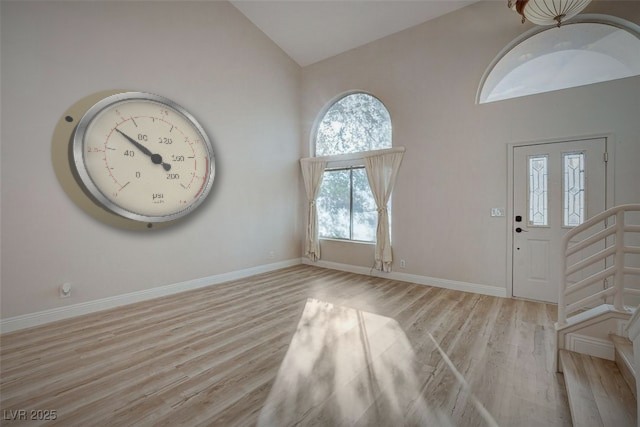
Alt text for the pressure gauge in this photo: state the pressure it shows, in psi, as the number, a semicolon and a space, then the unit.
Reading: 60; psi
